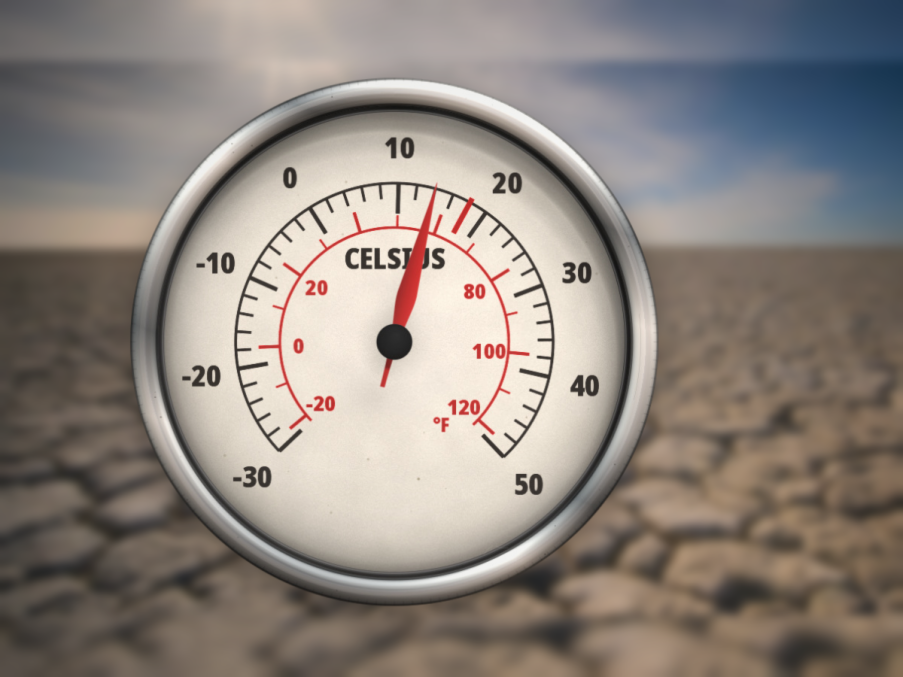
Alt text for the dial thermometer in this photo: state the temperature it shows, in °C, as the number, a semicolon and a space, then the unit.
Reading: 14; °C
